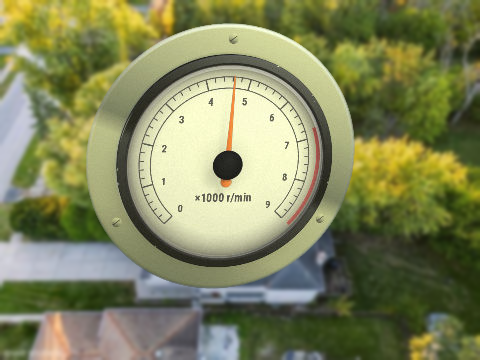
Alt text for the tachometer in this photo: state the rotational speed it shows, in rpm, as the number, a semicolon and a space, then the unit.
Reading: 4600; rpm
